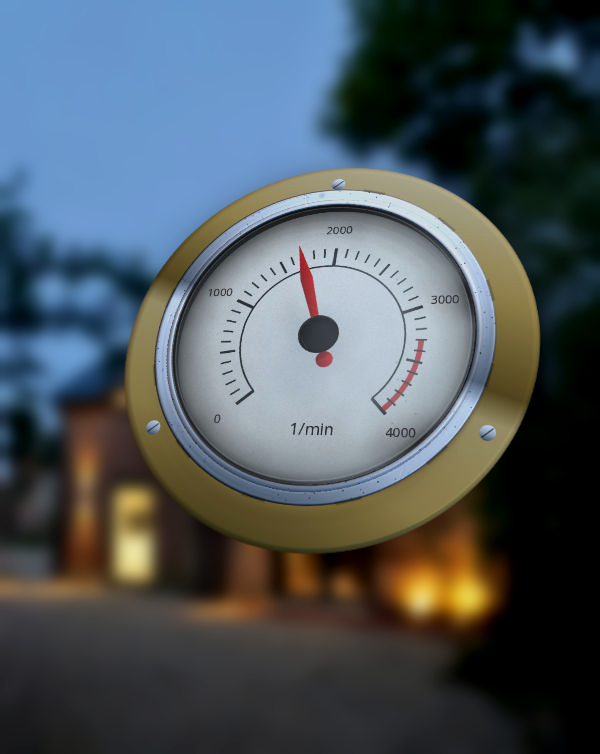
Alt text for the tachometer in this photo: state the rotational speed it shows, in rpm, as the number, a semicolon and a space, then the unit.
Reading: 1700; rpm
